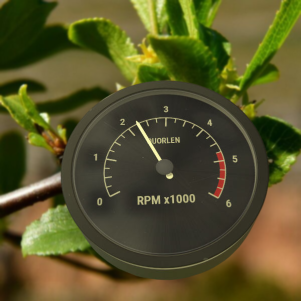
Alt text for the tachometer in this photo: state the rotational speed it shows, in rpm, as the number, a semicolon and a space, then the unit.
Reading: 2250; rpm
